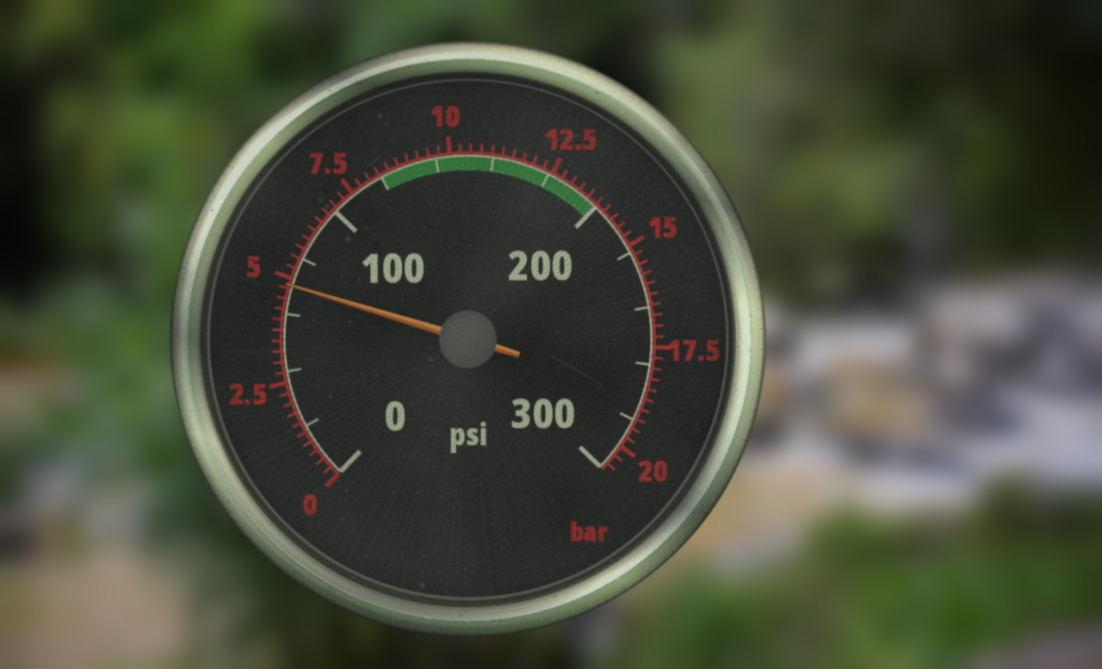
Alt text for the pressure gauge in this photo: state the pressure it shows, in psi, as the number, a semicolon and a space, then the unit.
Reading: 70; psi
